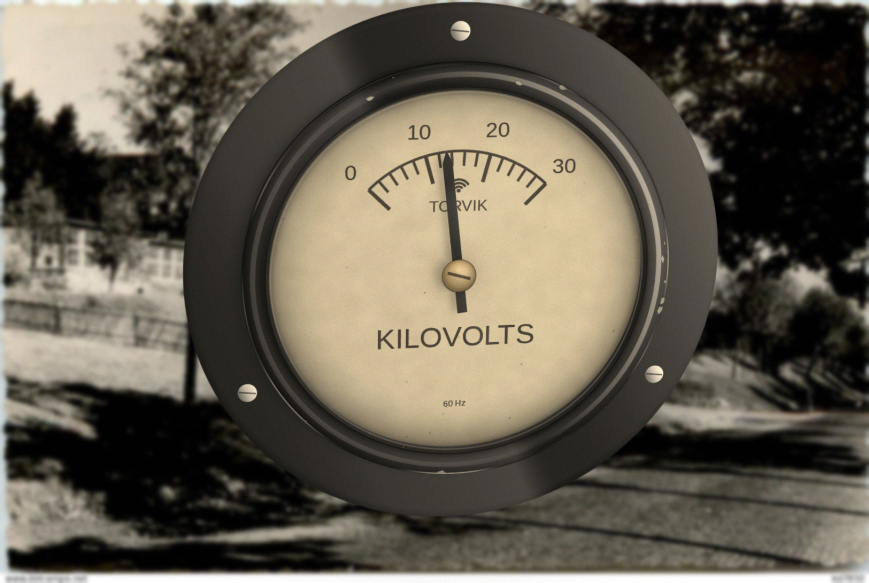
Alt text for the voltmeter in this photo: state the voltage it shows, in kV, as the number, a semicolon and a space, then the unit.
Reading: 13; kV
